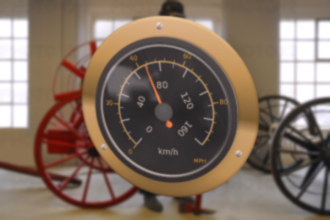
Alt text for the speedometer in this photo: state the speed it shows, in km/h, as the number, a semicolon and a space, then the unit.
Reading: 70; km/h
